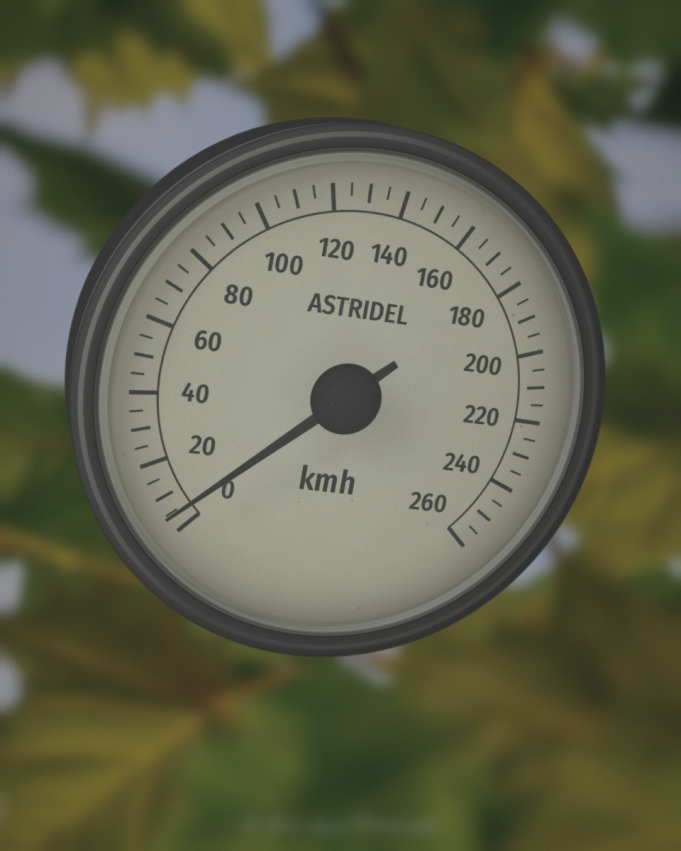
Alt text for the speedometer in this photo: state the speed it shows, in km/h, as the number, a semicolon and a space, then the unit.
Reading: 5; km/h
